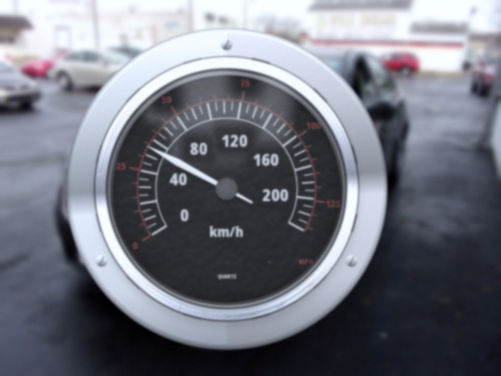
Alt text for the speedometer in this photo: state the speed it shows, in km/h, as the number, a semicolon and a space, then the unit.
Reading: 55; km/h
